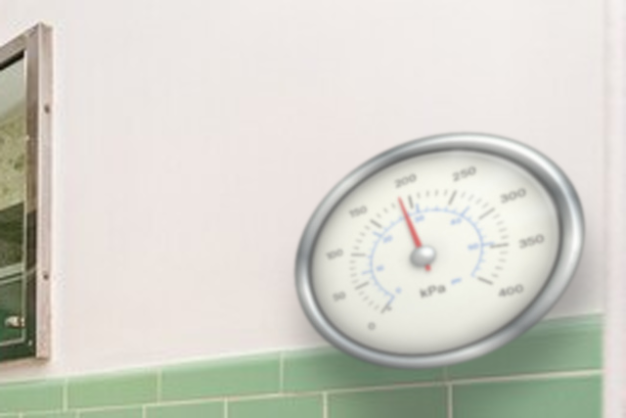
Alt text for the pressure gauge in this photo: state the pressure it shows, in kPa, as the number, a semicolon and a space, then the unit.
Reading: 190; kPa
